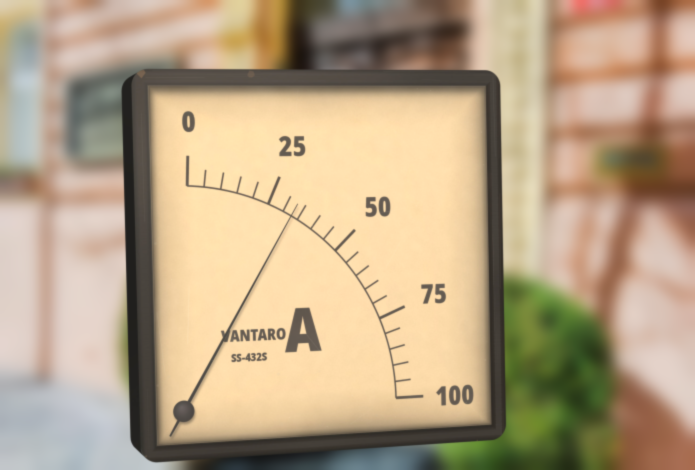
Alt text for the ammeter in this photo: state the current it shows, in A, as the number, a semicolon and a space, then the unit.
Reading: 32.5; A
